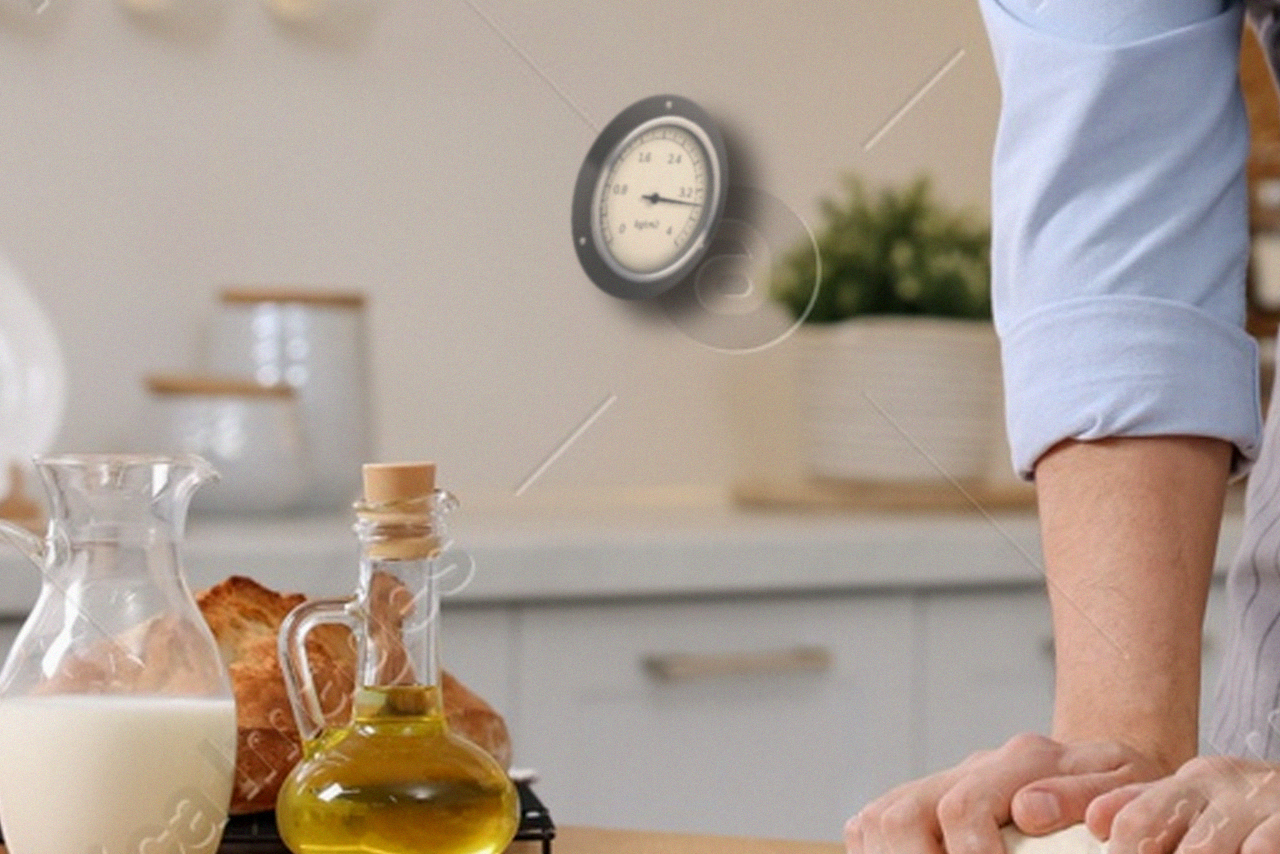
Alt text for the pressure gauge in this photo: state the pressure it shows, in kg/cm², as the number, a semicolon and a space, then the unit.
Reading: 3.4; kg/cm²
